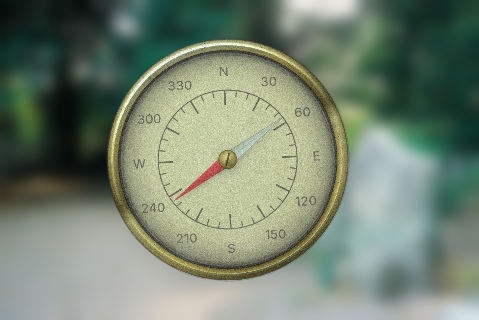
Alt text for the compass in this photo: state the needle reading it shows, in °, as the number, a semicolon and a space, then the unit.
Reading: 235; °
